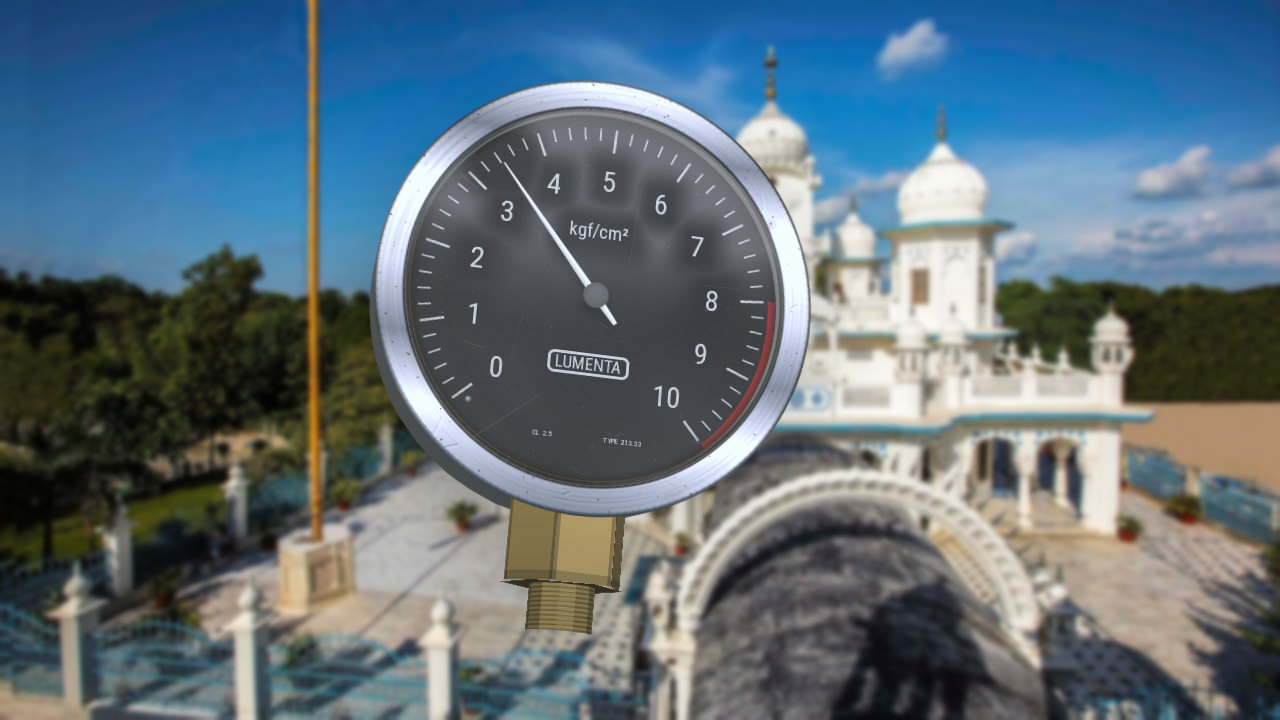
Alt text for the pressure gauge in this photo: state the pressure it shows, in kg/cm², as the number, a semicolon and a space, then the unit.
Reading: 3.4; kg/cm²
